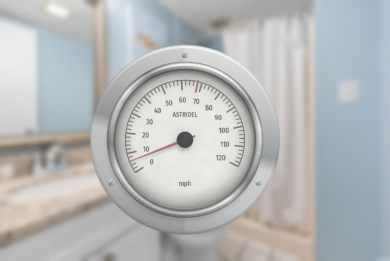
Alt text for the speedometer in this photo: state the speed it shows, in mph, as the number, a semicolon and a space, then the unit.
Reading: 6; mph
